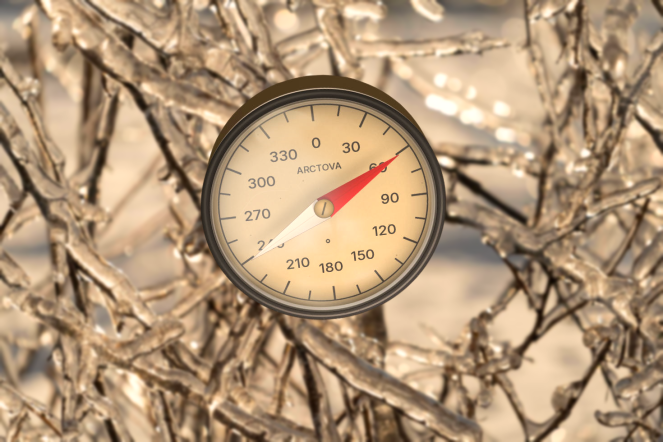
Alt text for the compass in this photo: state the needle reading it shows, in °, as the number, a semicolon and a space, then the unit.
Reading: 60; °
